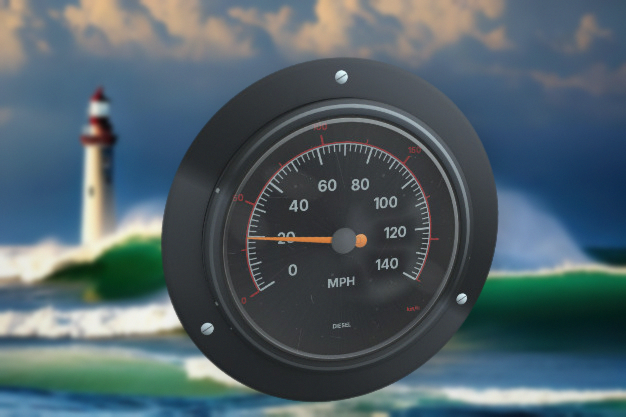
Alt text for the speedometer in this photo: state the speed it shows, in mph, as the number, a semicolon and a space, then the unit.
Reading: 20; mph
